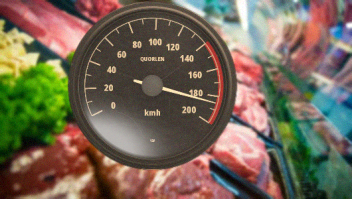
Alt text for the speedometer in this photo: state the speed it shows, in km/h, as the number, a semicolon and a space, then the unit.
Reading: 185; km/h
